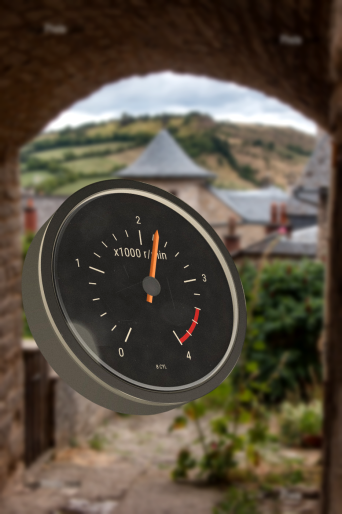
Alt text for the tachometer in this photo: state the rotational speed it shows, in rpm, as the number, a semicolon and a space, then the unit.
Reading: 2200; rpm
